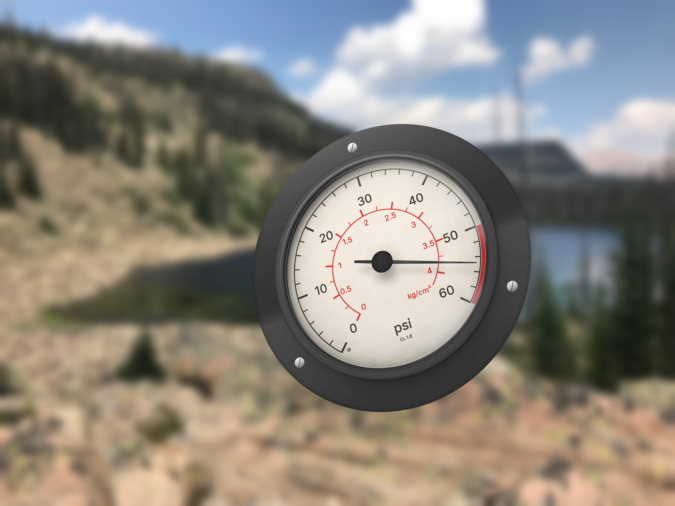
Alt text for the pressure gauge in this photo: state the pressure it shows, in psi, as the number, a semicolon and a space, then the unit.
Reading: 55; psi
